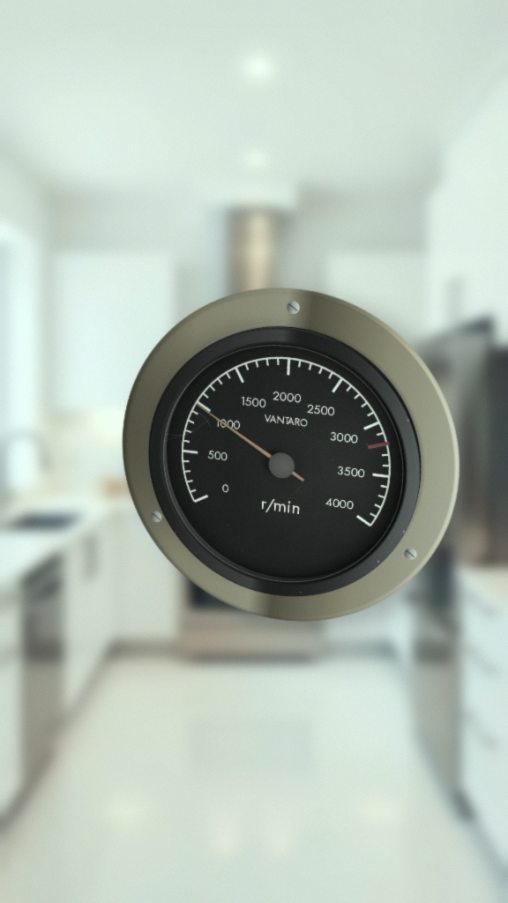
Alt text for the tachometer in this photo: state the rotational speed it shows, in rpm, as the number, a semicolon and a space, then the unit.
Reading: 1000; rpm
